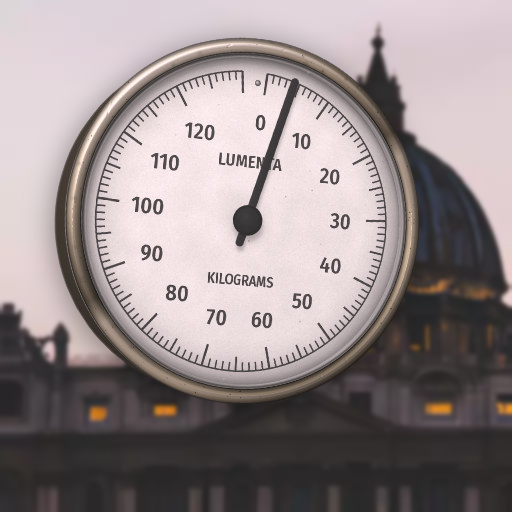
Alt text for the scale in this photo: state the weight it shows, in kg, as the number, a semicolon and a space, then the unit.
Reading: 4; kg
